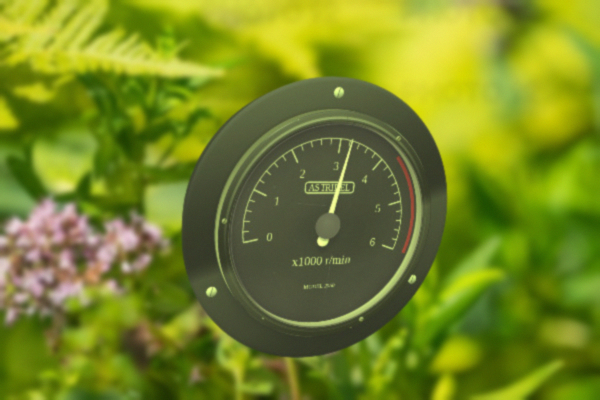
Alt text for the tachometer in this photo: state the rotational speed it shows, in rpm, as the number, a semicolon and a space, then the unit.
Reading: 3200; rpm
